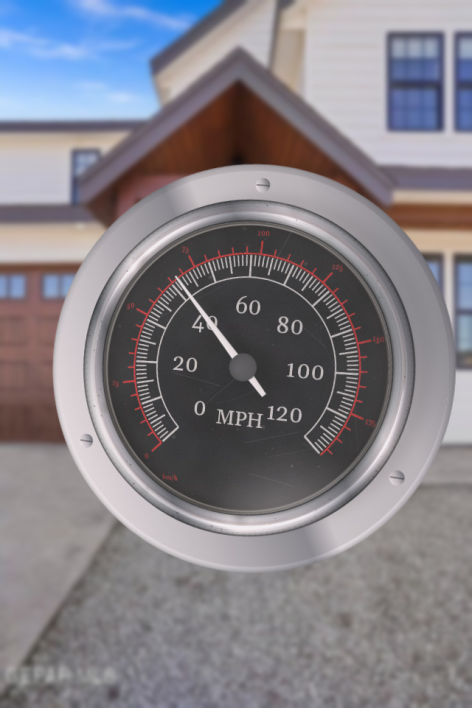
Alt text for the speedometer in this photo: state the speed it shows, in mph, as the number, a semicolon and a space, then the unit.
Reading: 42; mph
